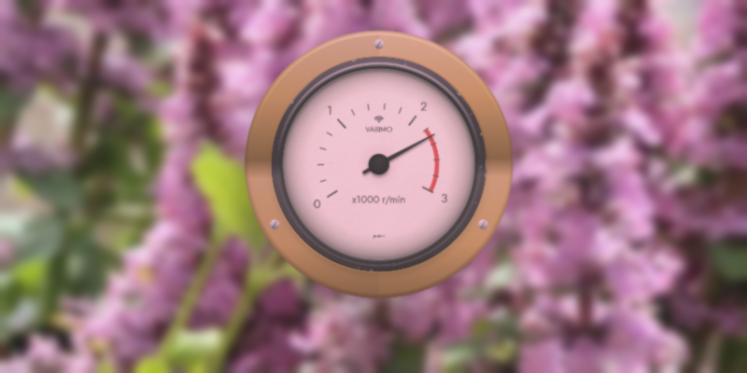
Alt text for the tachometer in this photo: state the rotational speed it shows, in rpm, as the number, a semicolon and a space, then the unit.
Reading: 2300; rpm
